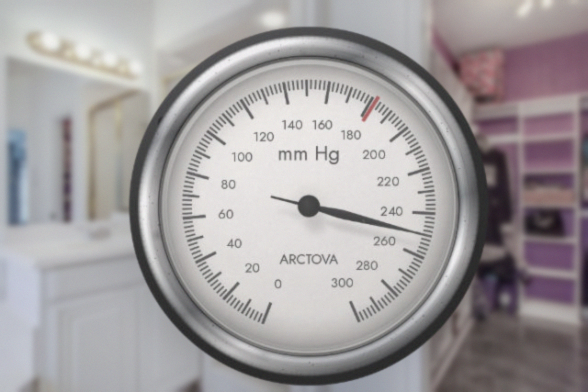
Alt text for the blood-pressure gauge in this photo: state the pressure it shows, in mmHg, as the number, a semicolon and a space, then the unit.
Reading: 250; mmHg
